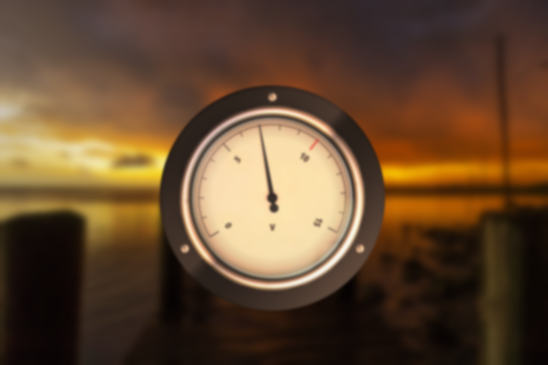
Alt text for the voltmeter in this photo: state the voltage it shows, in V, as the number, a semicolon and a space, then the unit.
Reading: 7; V
